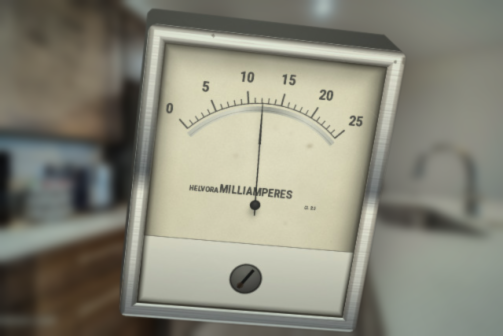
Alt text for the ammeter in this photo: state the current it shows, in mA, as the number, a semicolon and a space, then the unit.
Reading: 12; mA
